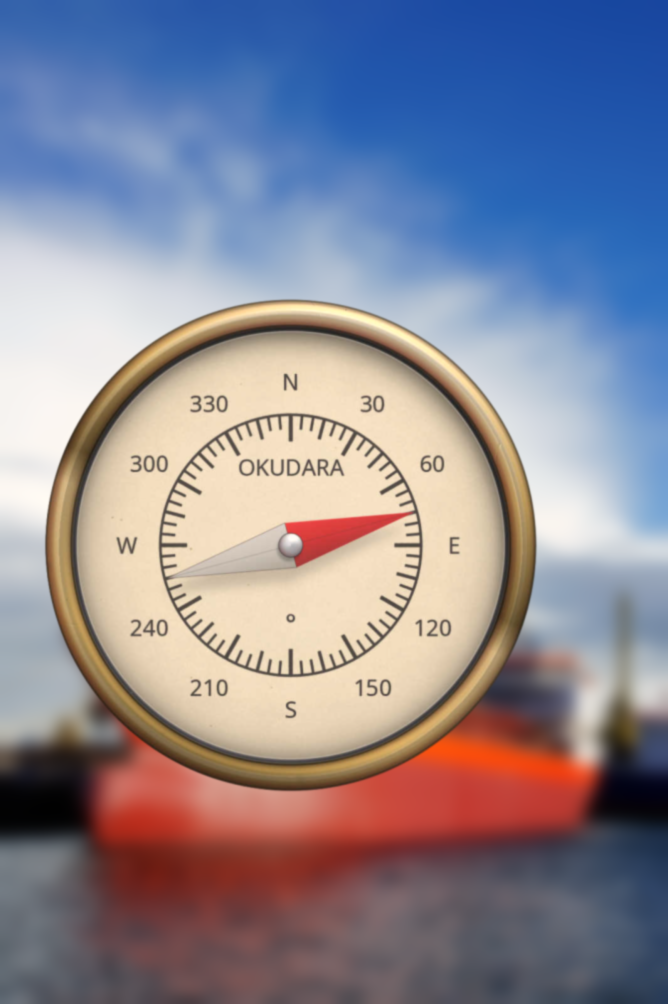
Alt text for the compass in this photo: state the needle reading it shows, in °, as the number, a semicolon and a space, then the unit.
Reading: 75; °
